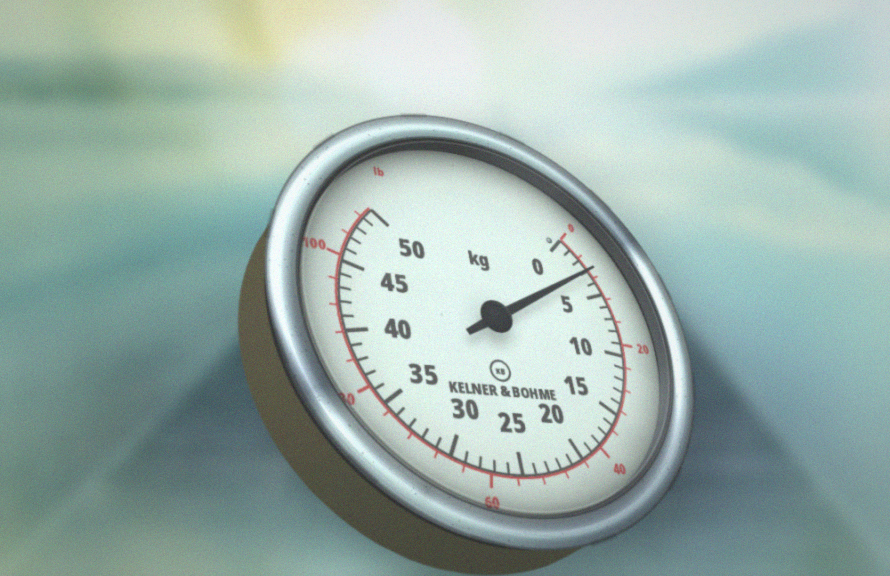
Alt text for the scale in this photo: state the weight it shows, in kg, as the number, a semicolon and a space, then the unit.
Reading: 3; kg
